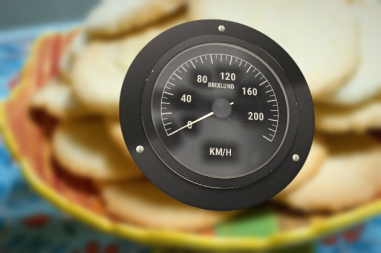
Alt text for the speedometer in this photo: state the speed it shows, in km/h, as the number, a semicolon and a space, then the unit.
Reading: 0; km/h
